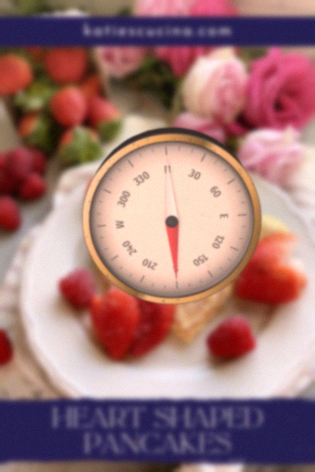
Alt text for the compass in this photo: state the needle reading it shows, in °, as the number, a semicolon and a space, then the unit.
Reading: 180; °
